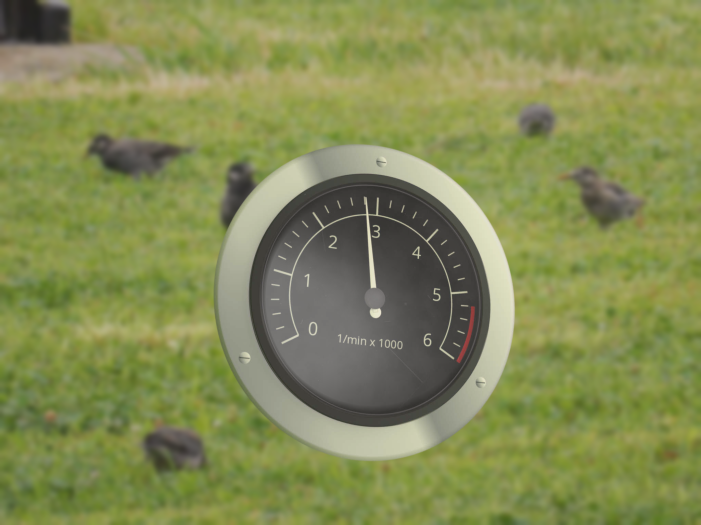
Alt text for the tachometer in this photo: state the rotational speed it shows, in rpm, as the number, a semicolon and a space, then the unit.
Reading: 2800; rpm
